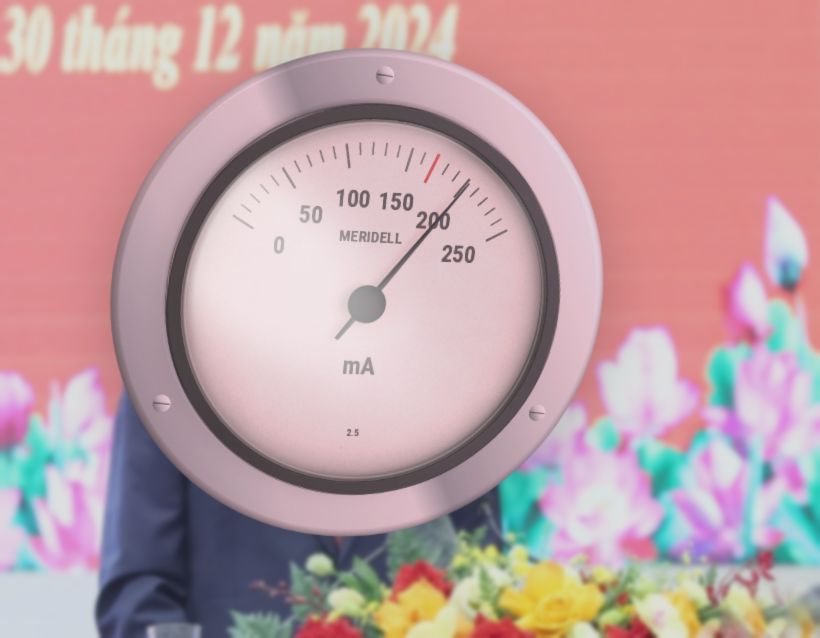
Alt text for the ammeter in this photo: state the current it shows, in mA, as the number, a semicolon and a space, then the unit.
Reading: 200; mA
